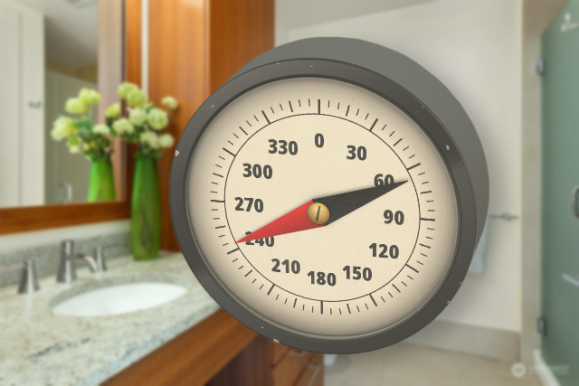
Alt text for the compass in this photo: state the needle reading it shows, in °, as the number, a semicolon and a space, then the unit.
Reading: 245; °
